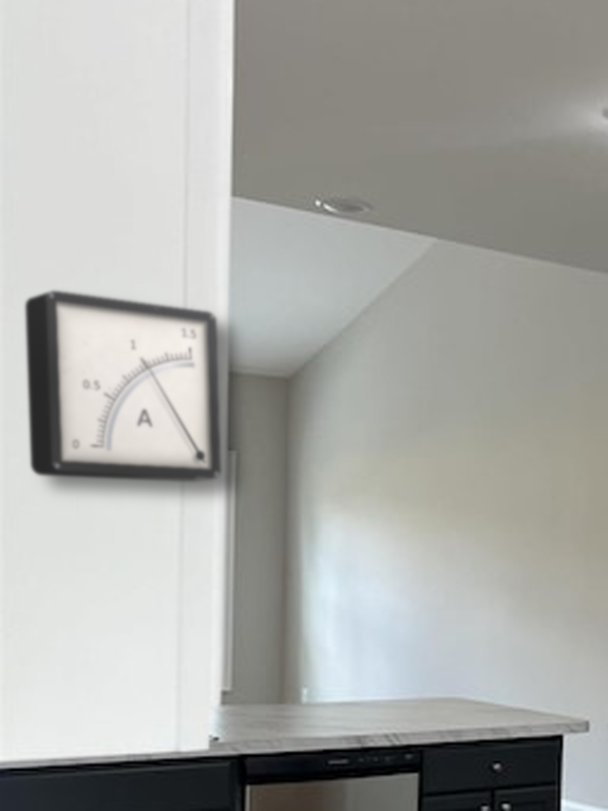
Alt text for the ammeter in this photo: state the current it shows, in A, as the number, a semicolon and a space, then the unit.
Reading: 1; A
